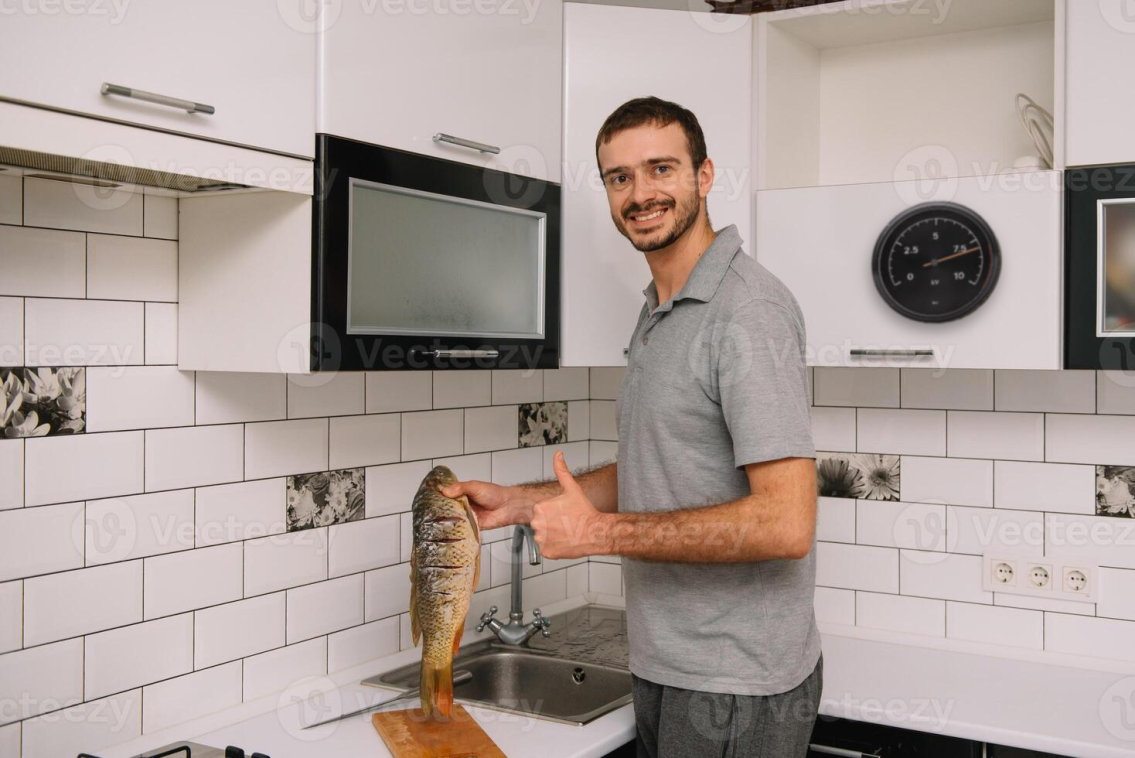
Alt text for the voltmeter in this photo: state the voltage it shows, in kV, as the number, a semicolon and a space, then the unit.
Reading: 8; kV
